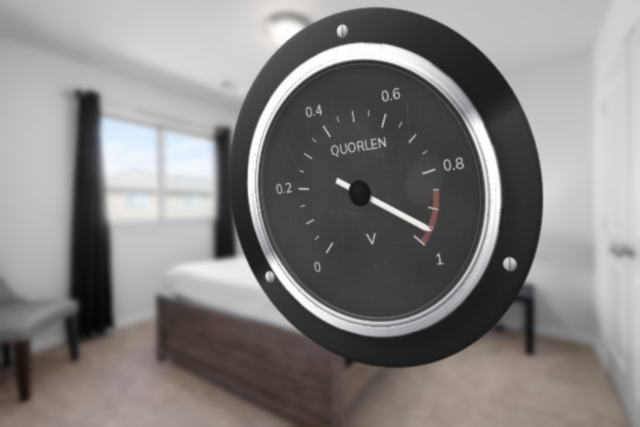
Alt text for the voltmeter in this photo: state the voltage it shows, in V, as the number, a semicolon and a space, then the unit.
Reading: 0.95; V
